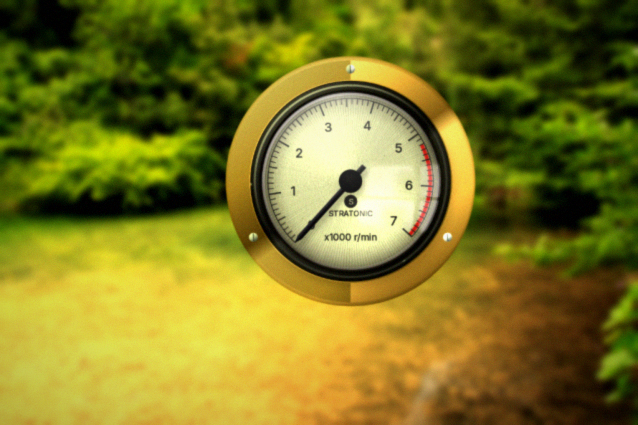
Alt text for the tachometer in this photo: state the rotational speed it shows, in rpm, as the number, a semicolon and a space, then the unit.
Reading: 0; rpm
